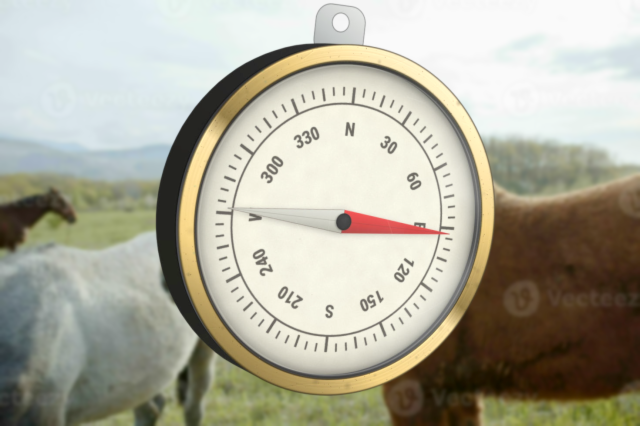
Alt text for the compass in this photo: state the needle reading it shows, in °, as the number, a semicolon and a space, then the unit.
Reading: 92.5; °
